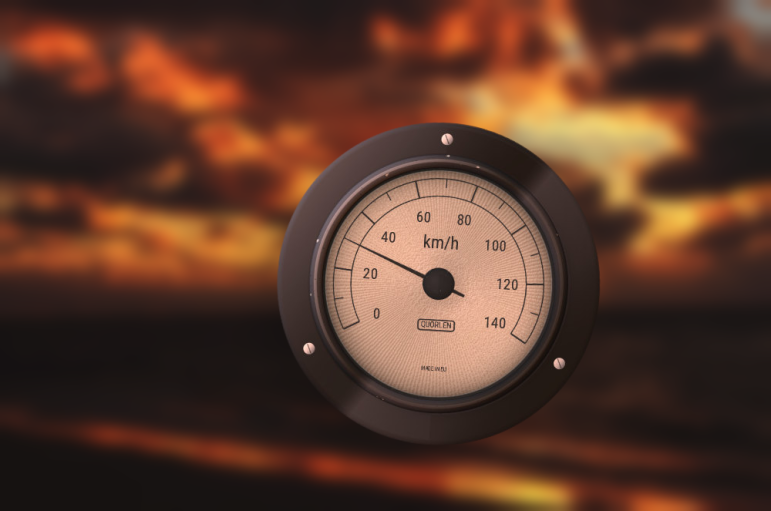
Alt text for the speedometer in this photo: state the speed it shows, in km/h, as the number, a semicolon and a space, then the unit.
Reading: 30; km/h
